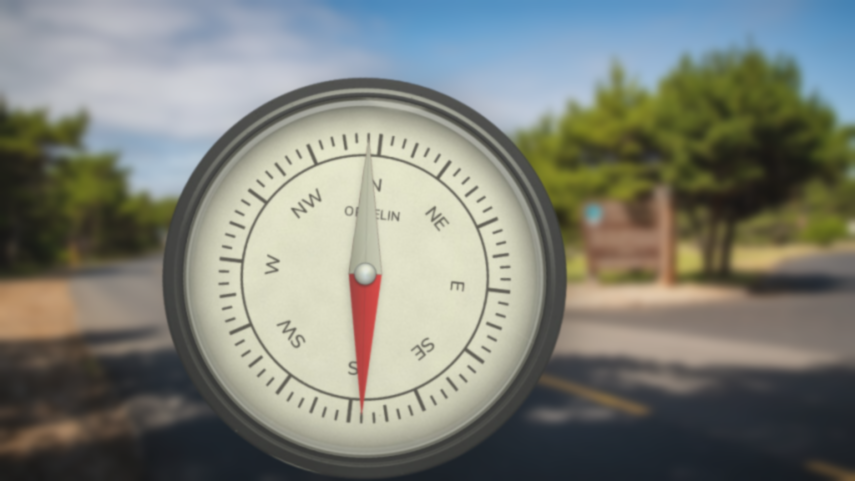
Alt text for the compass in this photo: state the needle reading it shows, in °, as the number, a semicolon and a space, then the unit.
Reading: 175; °
